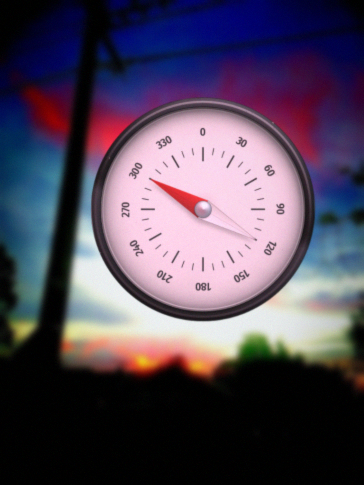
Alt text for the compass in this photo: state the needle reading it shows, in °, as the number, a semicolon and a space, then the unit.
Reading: 300; °
